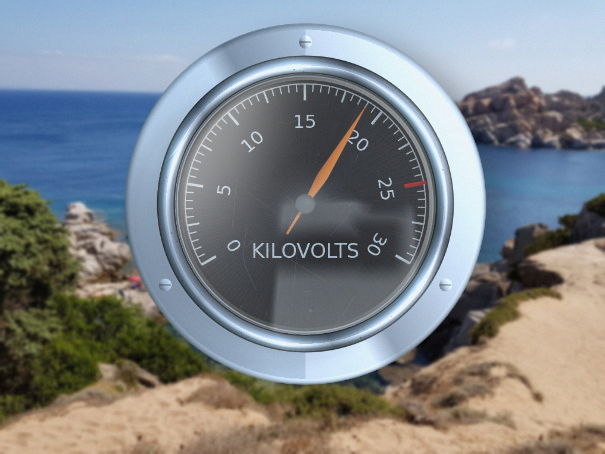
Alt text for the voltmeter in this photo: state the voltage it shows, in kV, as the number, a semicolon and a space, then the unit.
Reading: 19; kV
